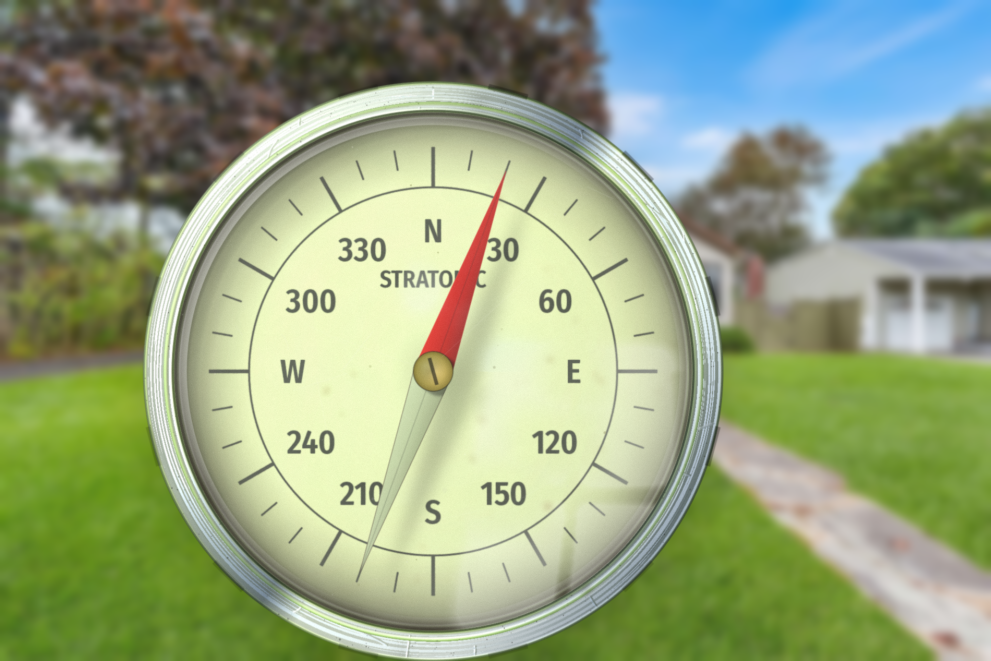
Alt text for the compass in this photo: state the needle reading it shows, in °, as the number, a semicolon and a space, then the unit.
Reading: 20; °
